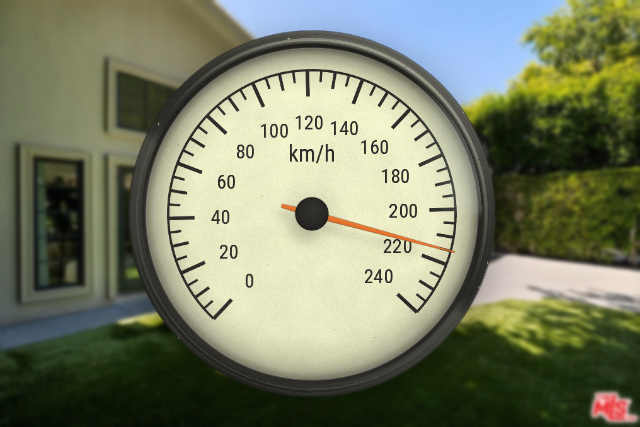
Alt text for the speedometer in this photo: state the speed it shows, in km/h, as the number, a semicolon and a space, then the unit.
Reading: 215; km/h
